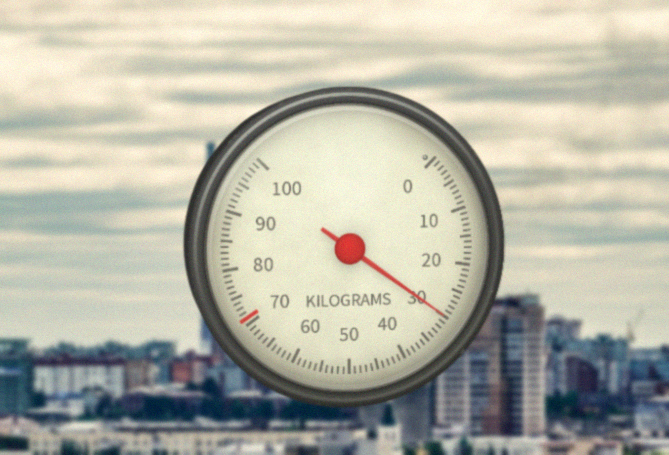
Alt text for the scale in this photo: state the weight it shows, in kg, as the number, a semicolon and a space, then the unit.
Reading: 30; kg
